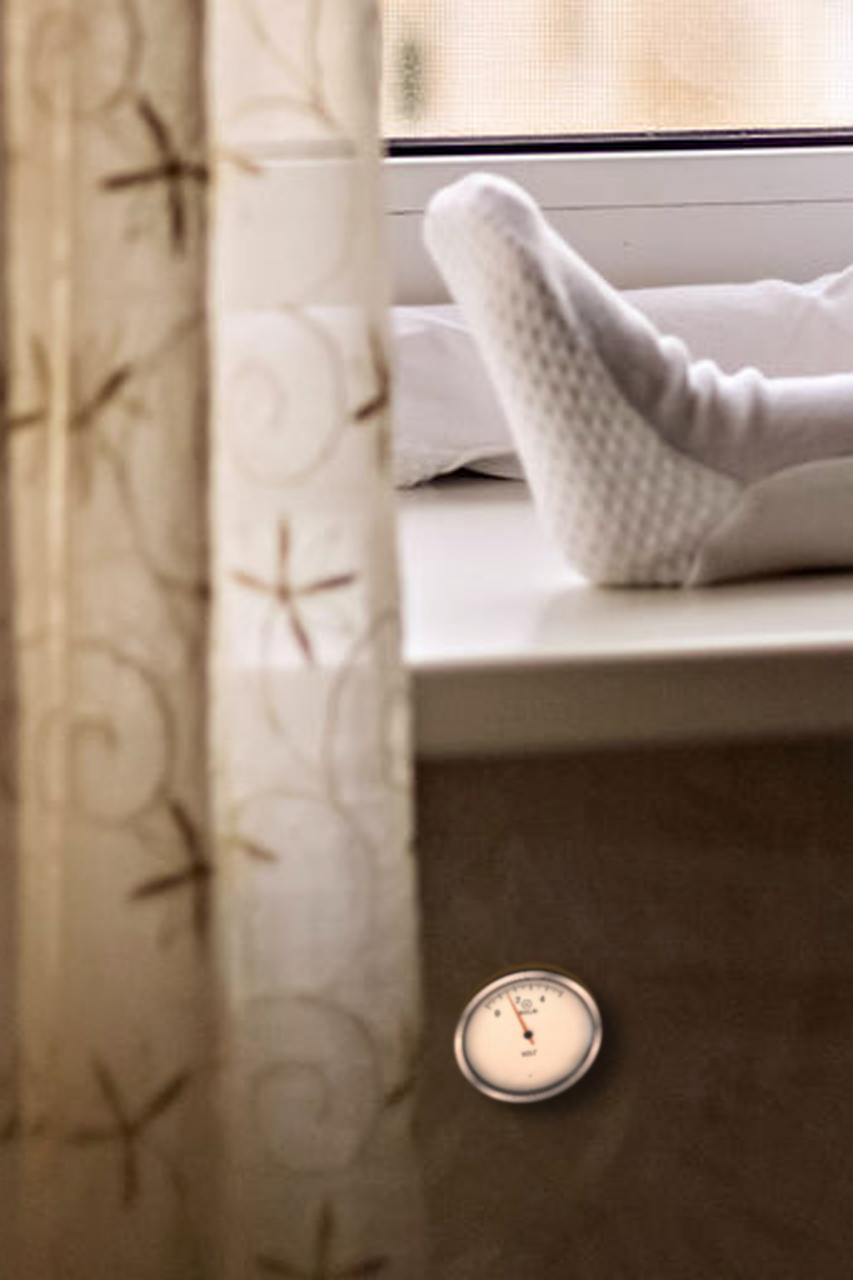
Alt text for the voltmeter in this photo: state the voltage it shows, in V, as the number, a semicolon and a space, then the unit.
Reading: 1.5; V
